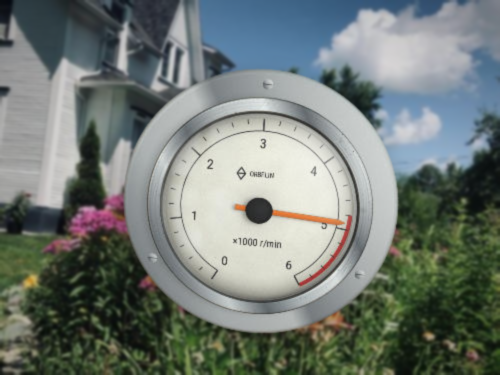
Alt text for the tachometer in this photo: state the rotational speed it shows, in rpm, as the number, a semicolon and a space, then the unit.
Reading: 4900; rpm
